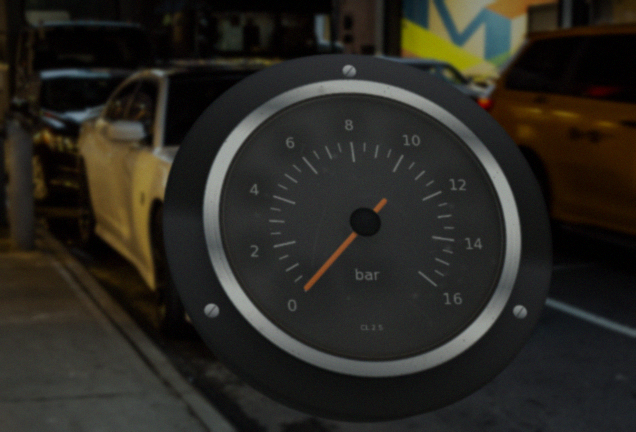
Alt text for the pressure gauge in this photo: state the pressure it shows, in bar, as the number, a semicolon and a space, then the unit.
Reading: 0; bar
